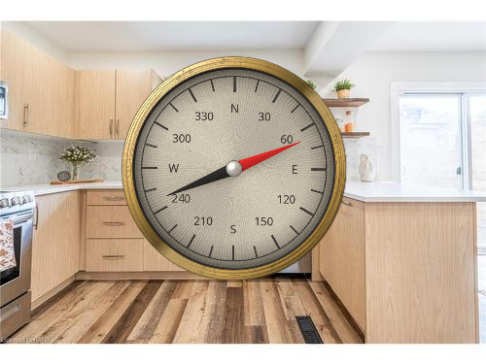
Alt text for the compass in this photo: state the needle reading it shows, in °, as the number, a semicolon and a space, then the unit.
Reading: 67.5; °
